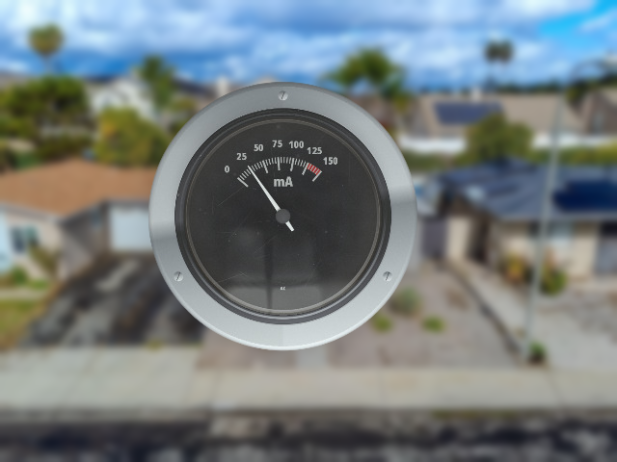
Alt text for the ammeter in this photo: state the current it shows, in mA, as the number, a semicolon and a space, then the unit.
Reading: 25; mA
